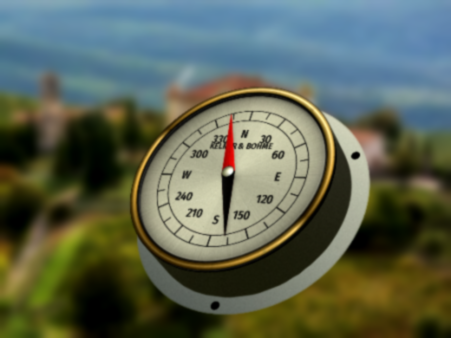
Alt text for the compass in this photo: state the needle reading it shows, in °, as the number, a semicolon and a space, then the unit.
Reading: 345; °
